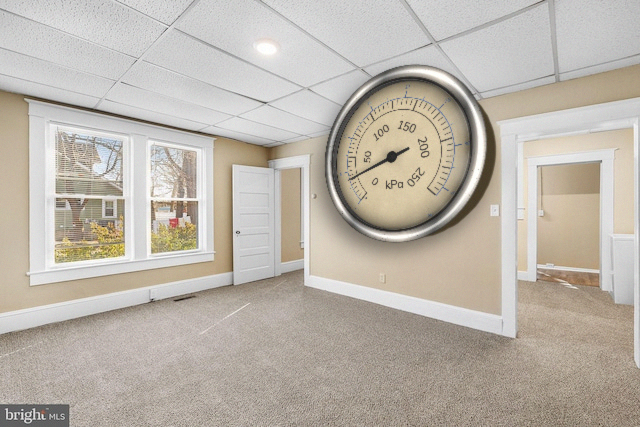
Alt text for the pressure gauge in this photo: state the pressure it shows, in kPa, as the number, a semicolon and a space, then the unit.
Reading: 25; kPa
